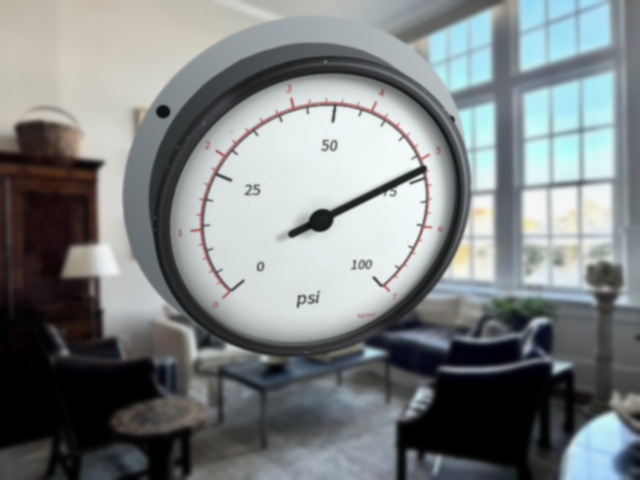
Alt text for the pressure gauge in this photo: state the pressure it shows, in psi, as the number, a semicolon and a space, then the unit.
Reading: 72.5; psi
